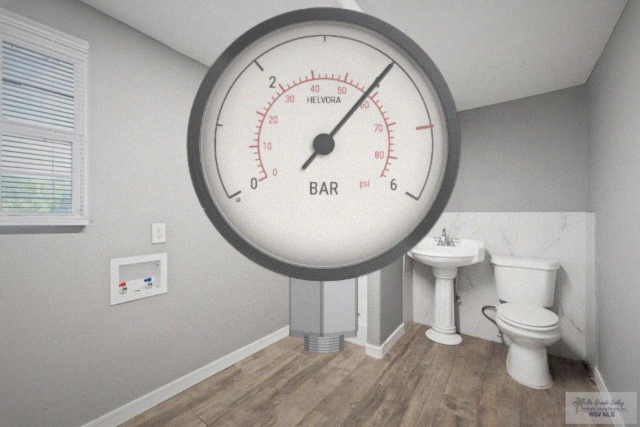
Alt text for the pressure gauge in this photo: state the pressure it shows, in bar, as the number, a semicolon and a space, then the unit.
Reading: 4; bar
